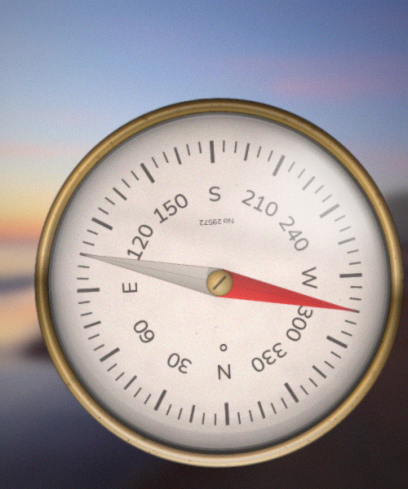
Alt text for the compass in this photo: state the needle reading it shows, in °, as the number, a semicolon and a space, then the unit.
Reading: 285; °
